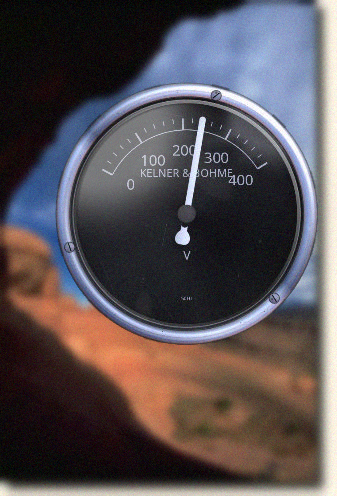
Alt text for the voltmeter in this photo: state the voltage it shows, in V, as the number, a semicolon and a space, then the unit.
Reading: 240; V
